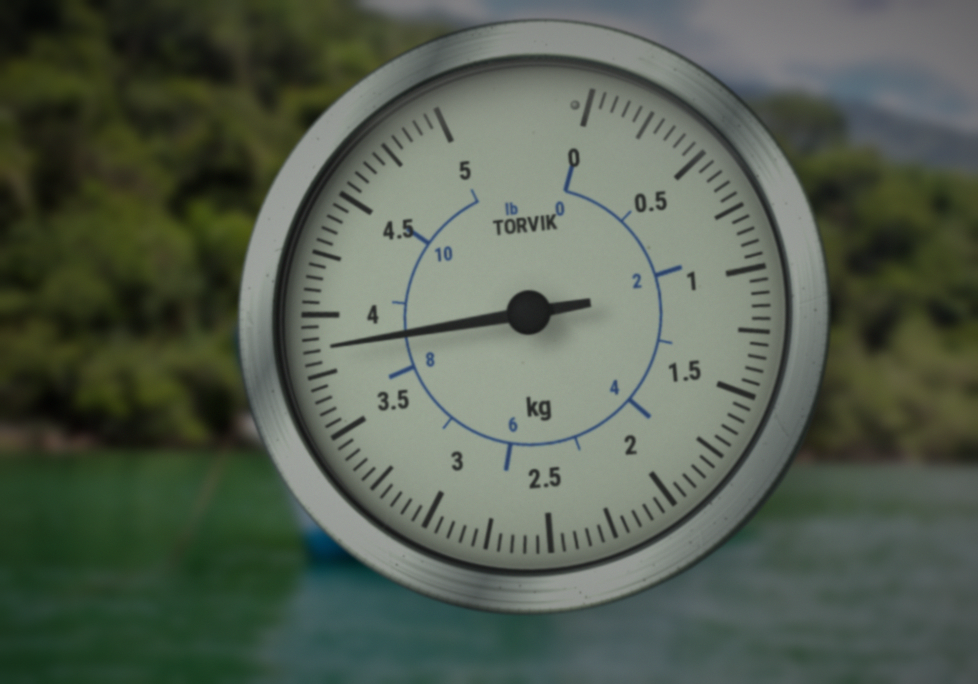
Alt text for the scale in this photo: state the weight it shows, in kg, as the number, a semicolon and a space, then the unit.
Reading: 3.85; kg
